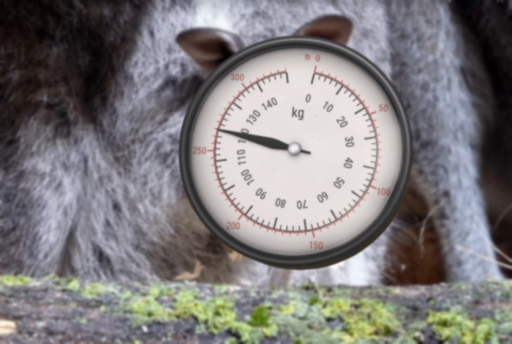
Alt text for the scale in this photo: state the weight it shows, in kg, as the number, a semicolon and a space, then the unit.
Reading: 120; kg
